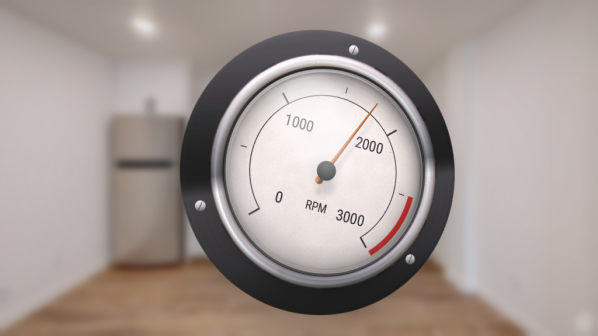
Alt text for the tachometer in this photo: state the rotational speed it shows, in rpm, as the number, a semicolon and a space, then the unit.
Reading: 1750; rpm
